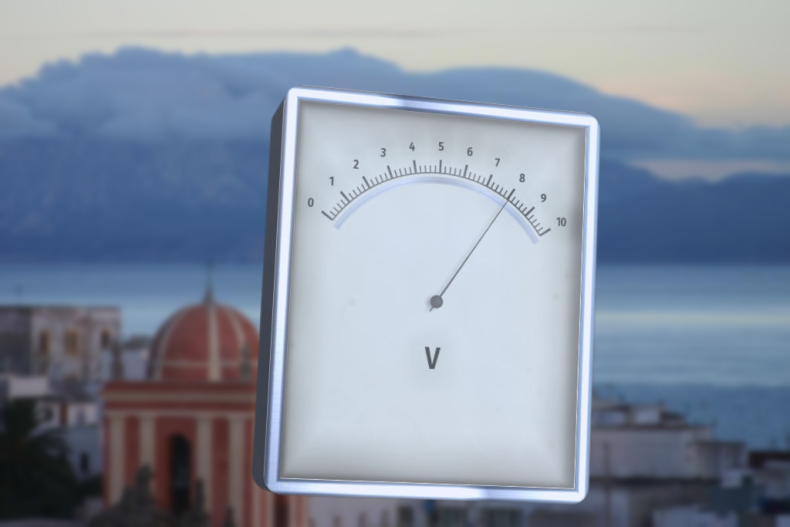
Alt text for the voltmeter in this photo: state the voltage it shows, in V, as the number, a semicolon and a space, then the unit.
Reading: 8; V
